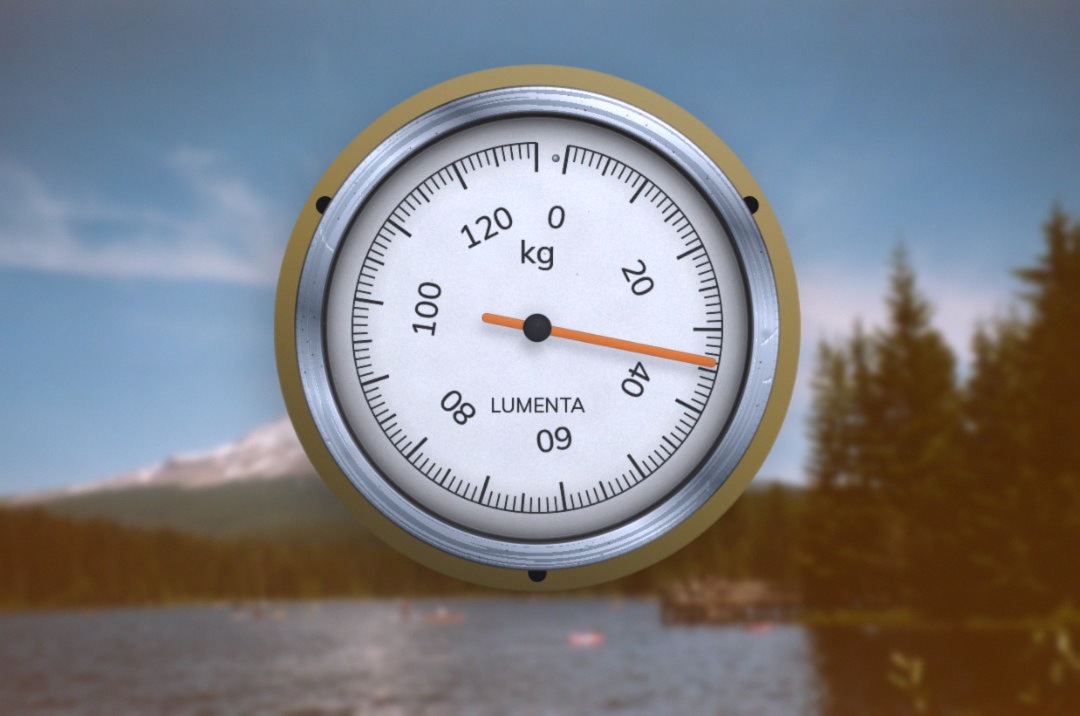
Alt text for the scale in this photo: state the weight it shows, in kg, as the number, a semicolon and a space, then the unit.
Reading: 34; kg
